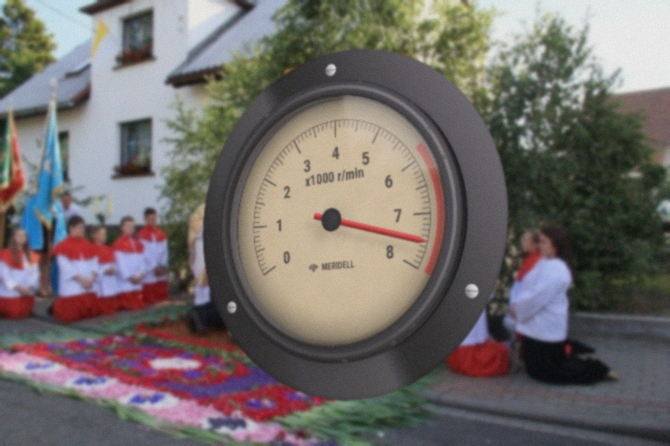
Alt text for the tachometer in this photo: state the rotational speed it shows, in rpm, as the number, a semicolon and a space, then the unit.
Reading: 7500; rpm
